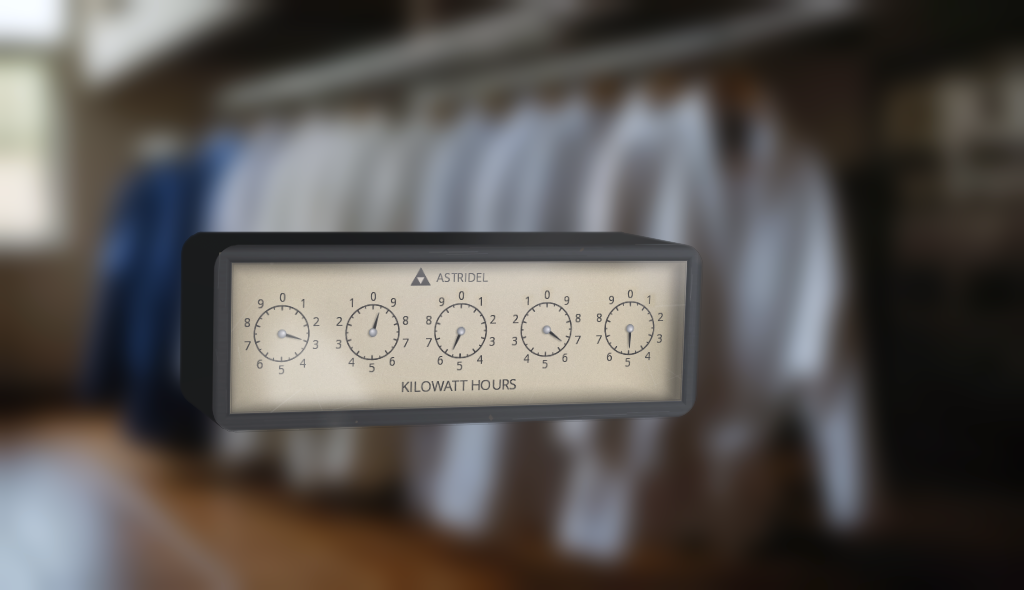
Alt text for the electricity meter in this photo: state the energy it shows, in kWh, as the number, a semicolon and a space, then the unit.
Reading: 29565; kWh
